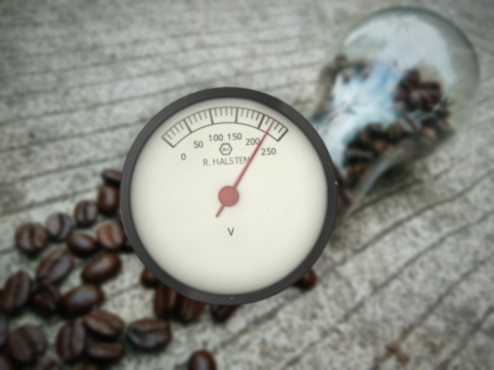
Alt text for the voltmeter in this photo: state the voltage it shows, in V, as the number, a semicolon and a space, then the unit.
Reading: 220; V
